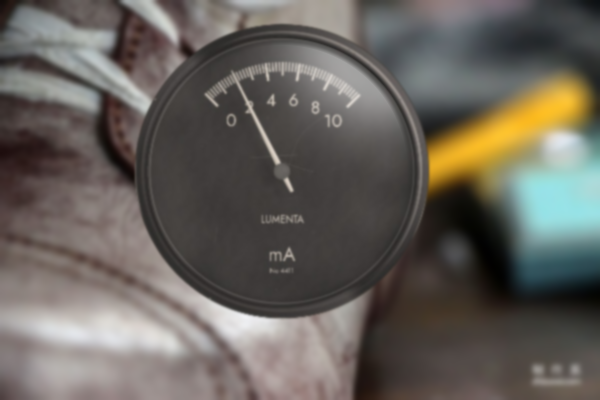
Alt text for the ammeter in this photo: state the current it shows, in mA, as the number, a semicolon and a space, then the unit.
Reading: 2; mA
